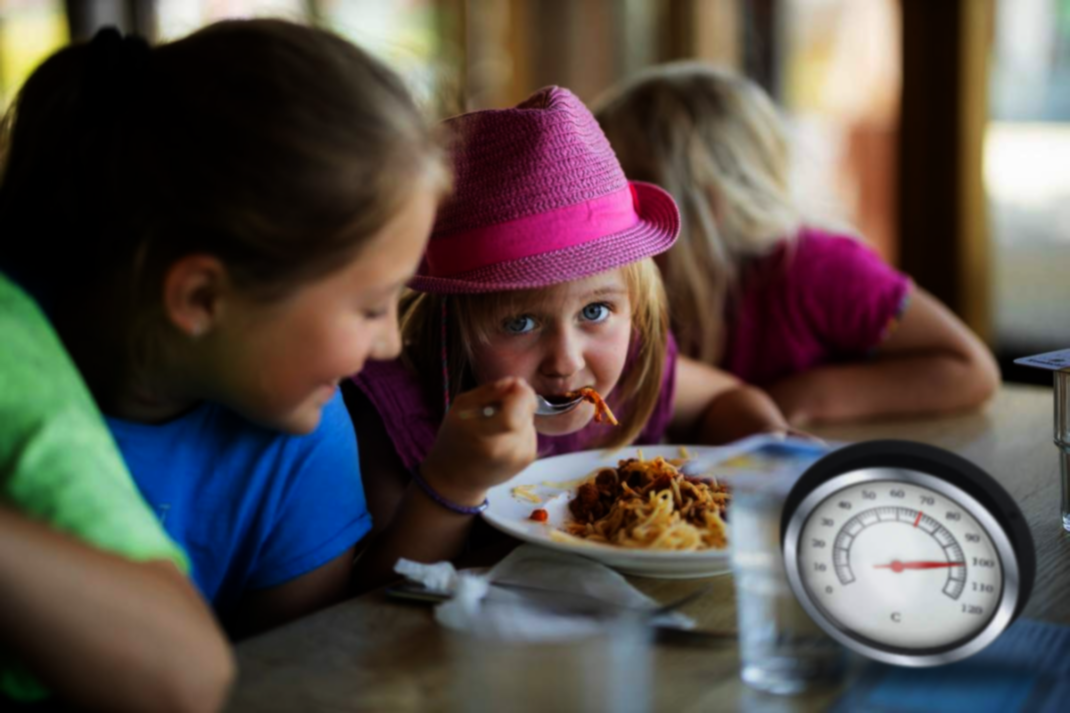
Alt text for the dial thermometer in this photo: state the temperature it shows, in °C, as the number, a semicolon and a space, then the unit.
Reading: 100; °C
